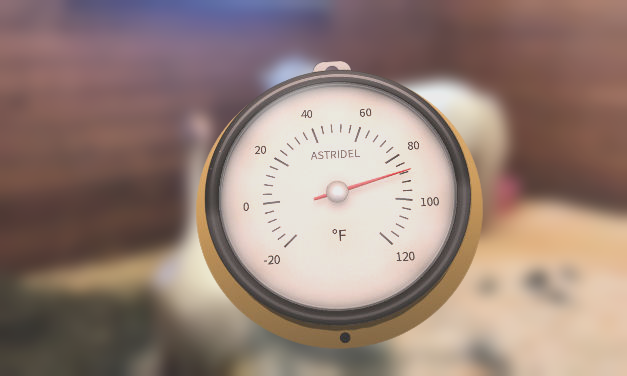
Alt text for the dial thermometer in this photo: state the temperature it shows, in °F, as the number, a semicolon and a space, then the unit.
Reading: 88; °F
